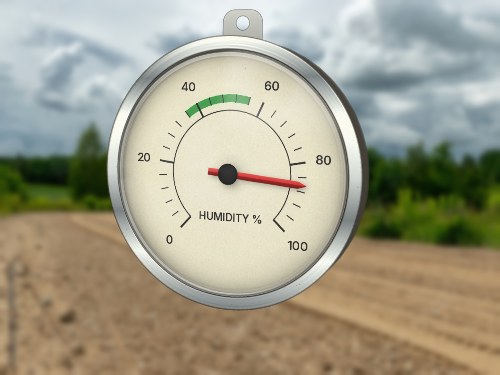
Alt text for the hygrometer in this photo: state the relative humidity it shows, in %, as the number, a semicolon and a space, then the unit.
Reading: 86; %
